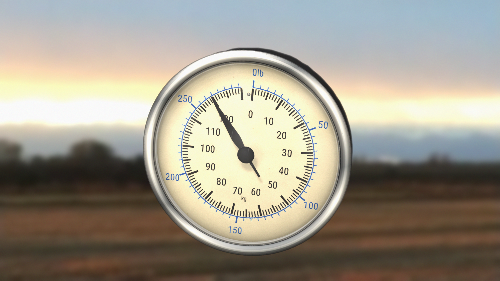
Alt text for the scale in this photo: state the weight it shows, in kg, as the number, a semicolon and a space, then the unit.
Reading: 120; kg
